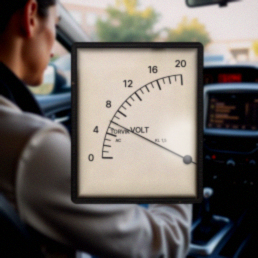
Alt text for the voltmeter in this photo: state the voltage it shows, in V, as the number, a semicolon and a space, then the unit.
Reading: 6; V
